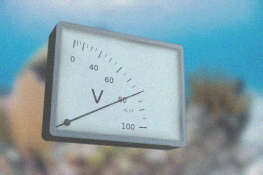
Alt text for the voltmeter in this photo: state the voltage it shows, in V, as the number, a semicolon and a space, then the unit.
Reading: 80; V
